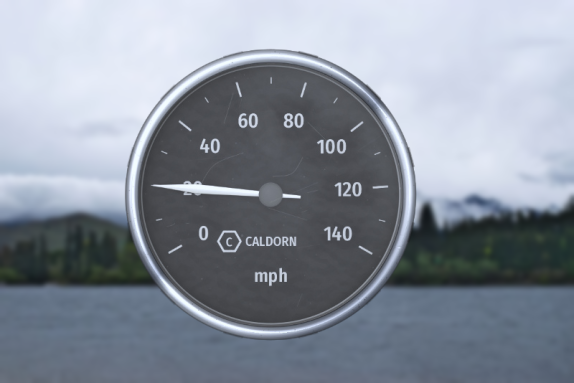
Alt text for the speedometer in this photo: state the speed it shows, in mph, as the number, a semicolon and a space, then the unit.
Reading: 20; mph
